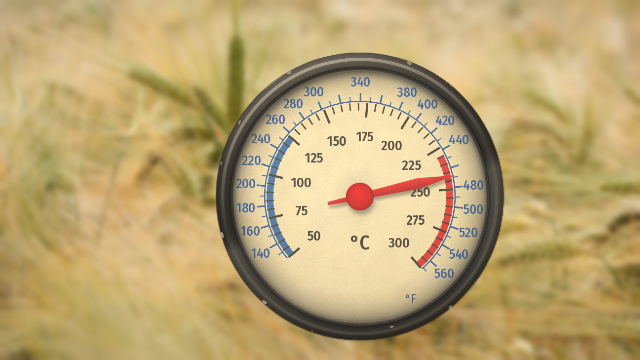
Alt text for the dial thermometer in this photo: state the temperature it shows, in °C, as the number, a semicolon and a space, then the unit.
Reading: 242.5; °C
